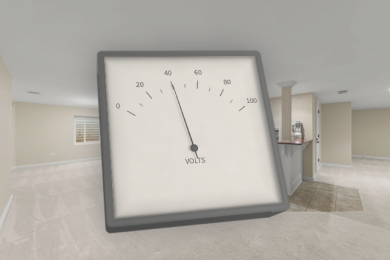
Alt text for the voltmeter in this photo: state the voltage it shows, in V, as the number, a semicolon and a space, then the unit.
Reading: 40; V
